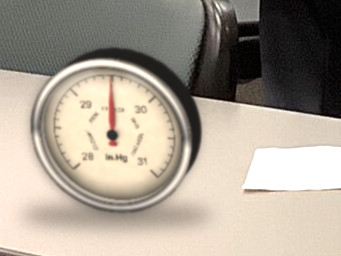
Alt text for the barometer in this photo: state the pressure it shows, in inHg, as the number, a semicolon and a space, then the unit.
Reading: 29.5; inHg
